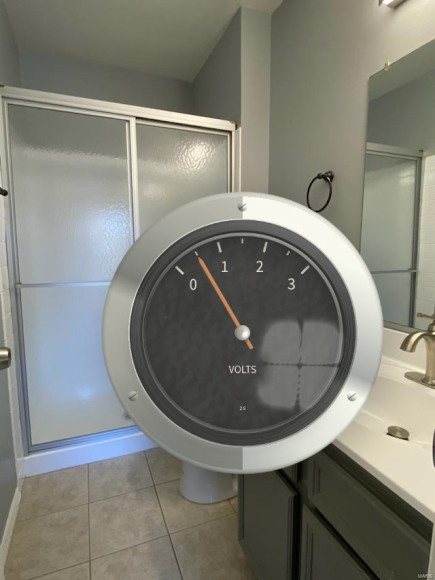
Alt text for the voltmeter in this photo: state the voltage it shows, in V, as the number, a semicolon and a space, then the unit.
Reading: 0.5; V
